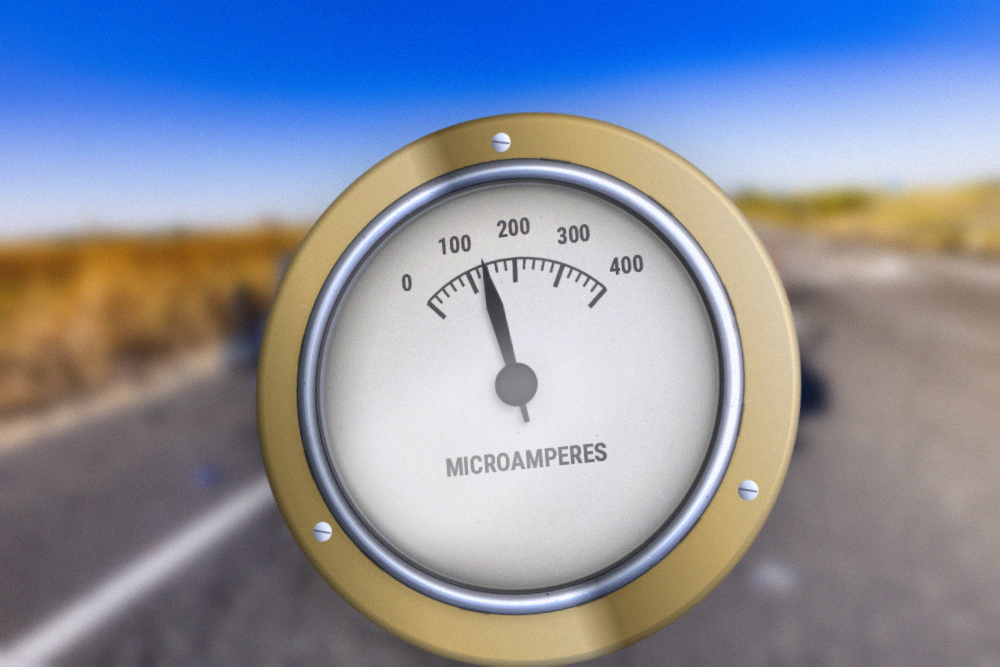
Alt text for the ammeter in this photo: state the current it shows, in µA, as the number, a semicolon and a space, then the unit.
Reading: 140; µA
